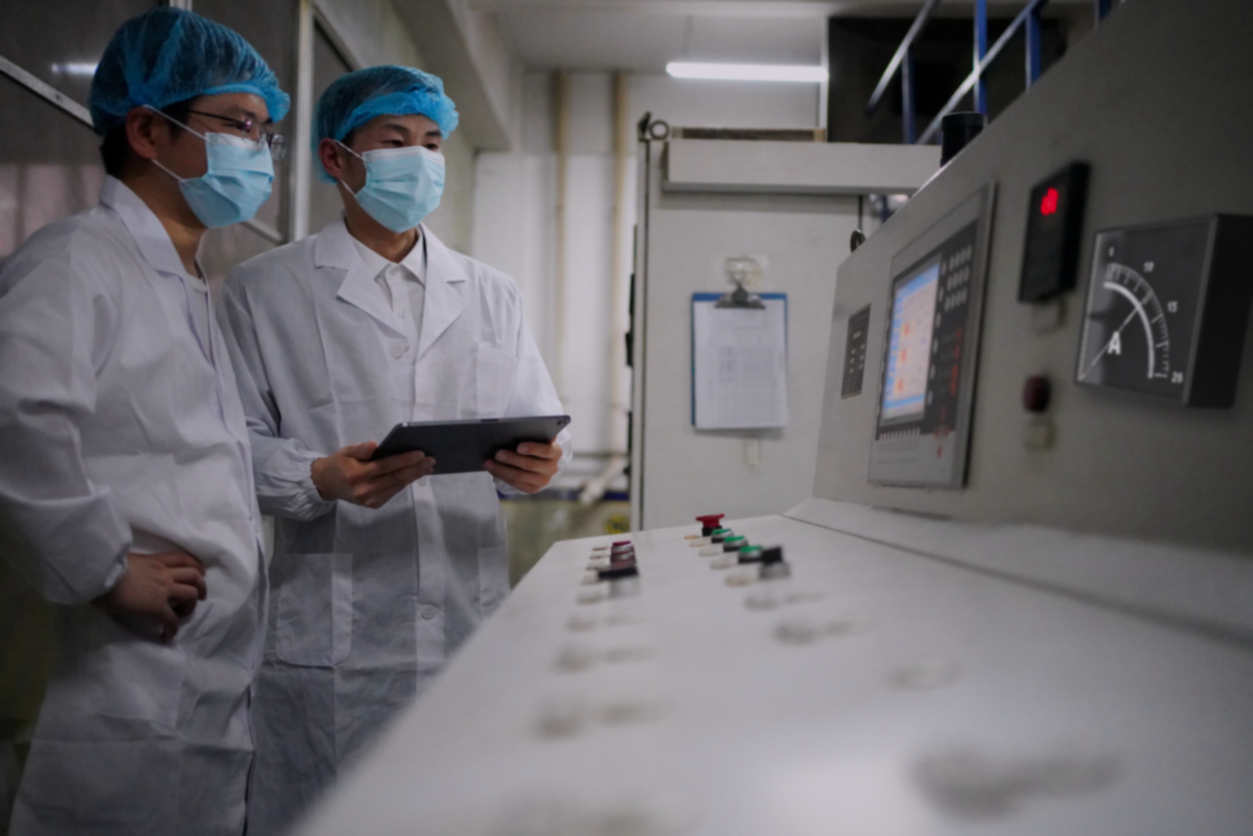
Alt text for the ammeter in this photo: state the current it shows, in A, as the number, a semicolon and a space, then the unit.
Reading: 12.5; A
